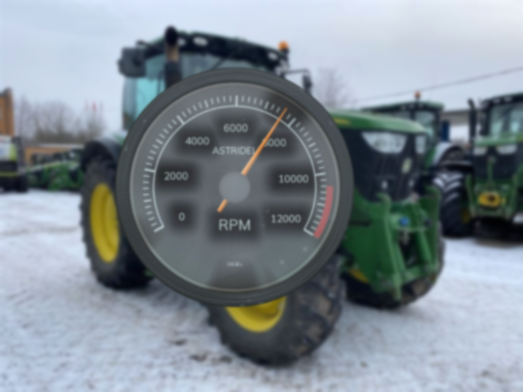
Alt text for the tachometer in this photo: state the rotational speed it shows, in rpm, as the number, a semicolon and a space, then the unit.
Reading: 7600; rpm
